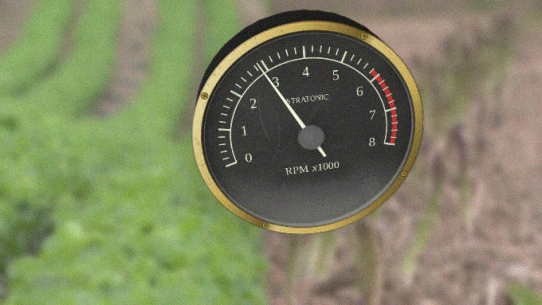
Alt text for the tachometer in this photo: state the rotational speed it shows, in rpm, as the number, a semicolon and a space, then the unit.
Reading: 2900; rpm
